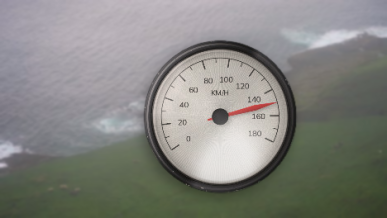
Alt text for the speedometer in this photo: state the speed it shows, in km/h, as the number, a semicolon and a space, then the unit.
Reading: 150; km/h
